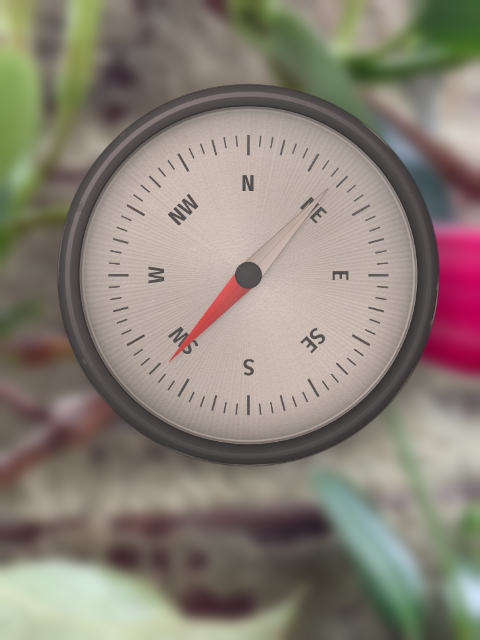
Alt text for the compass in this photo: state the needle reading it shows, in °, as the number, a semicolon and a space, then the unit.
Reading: 222.5; °
